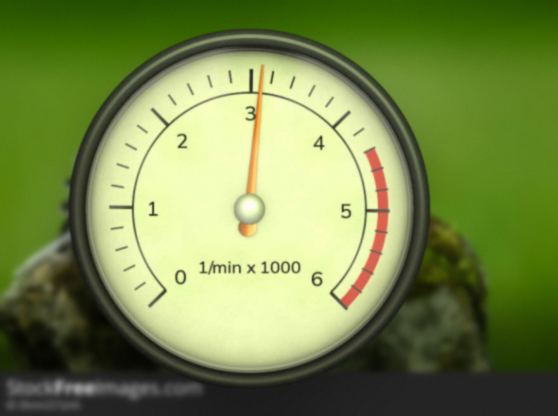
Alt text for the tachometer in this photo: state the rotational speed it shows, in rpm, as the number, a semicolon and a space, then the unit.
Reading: 3100; rpm
